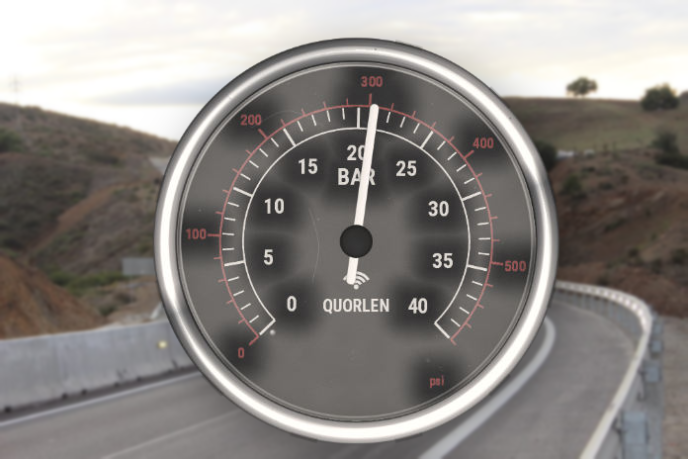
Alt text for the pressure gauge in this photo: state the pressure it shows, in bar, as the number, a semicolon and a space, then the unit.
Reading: 21; bar
